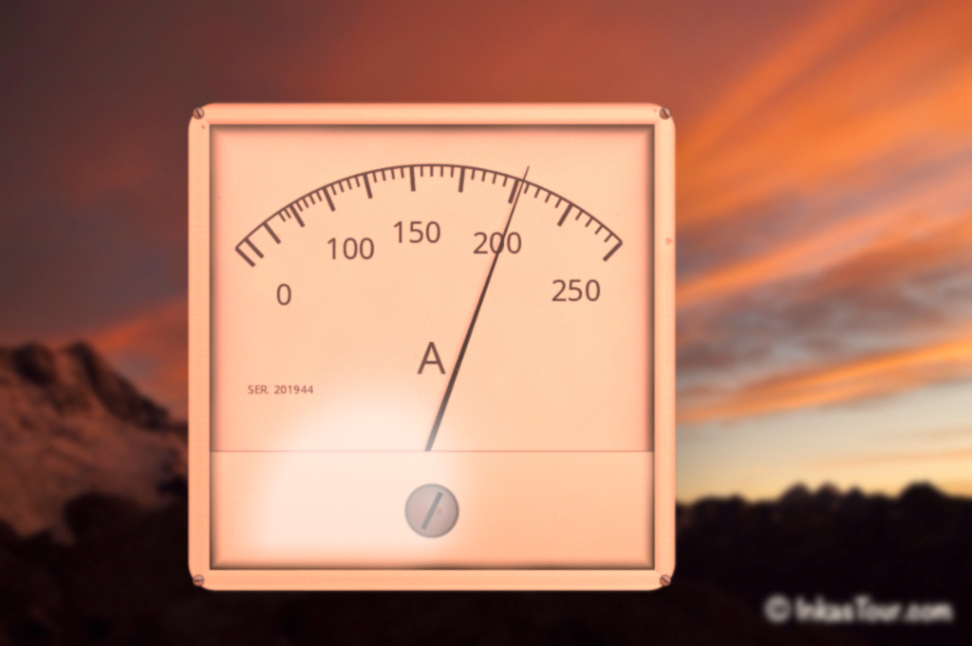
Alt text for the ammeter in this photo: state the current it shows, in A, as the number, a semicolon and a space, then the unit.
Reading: 202.5; A
